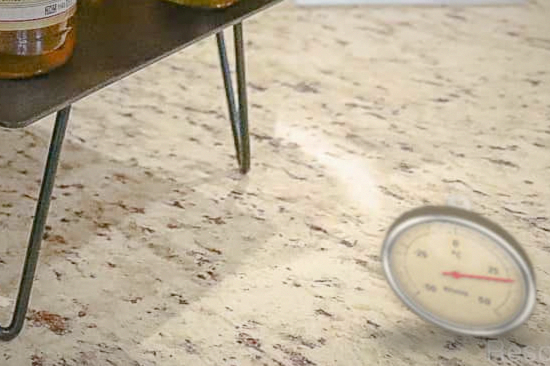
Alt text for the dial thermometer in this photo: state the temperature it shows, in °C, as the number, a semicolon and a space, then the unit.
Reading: 30; °C
